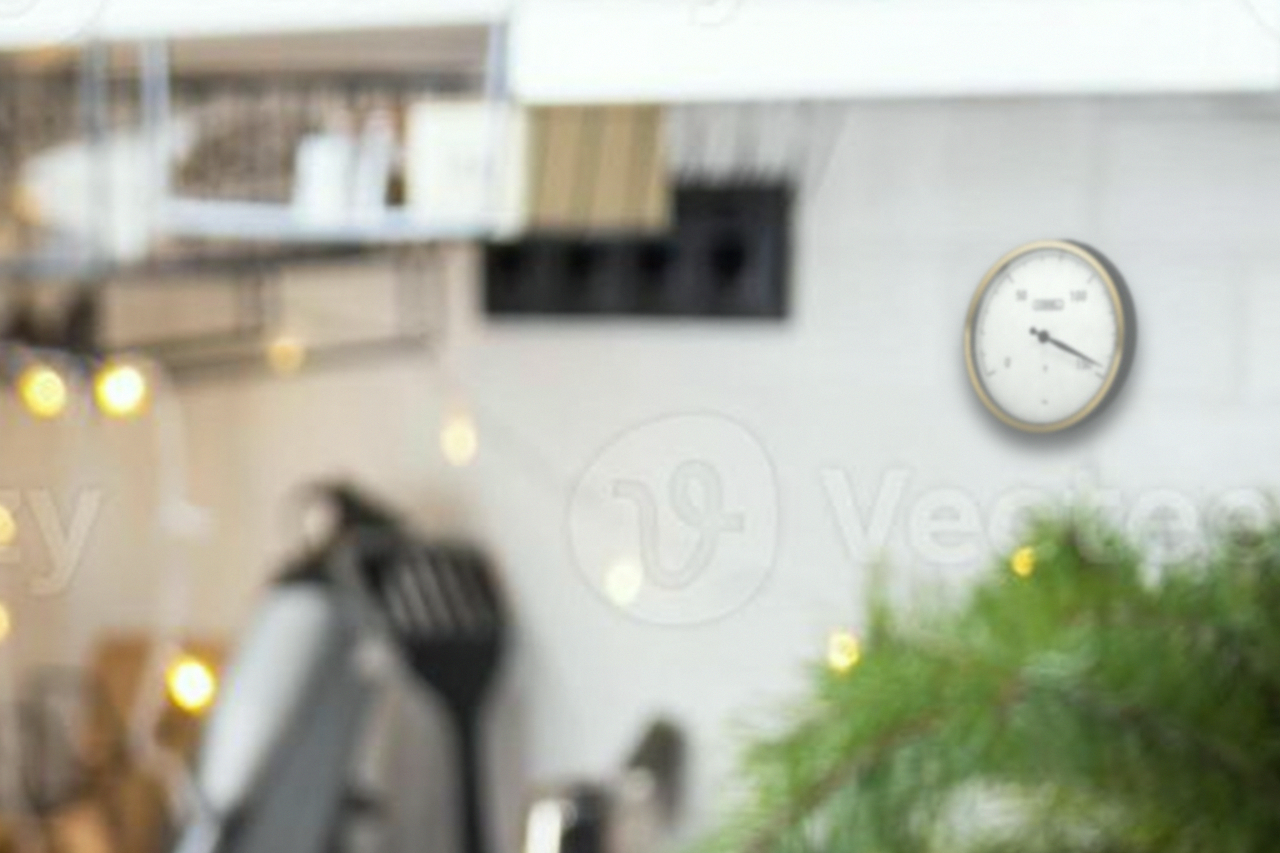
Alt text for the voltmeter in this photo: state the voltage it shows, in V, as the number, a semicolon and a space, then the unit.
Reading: 145; V
